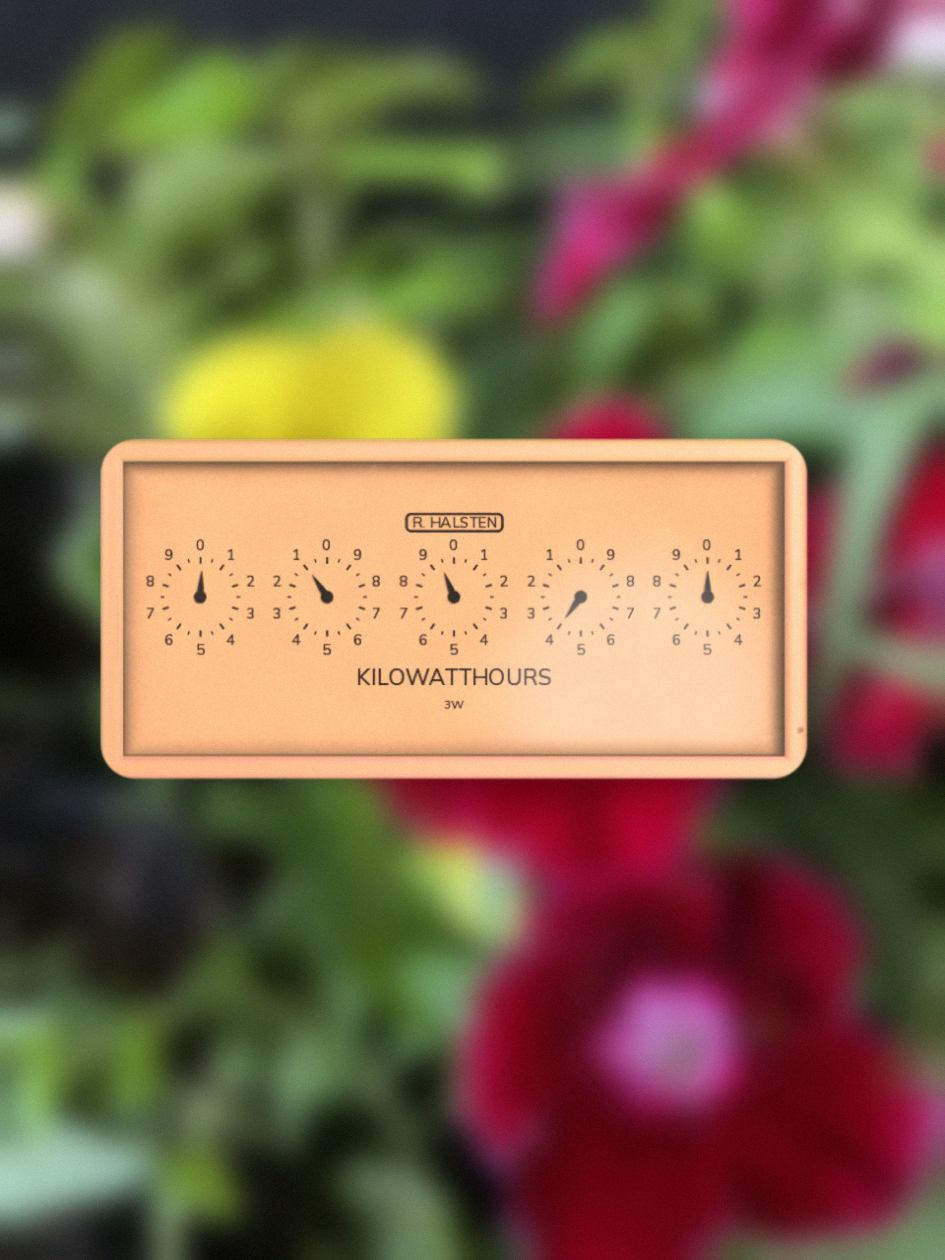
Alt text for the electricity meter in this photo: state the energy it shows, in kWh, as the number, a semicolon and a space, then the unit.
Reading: 940; kWh
